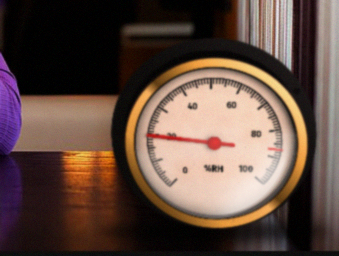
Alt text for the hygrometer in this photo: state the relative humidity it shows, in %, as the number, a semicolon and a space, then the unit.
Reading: 20; %
